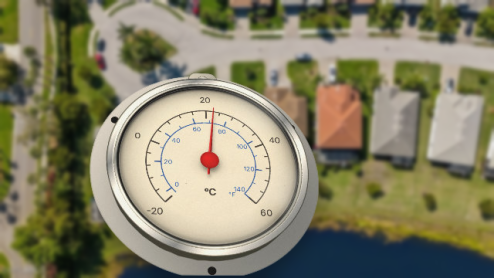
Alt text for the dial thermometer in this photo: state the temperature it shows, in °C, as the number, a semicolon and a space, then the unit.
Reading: 22; °C
